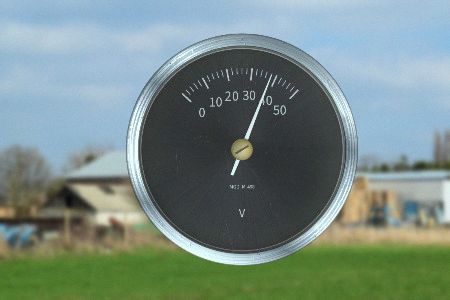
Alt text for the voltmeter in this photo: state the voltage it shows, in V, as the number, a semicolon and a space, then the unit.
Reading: 38; V
